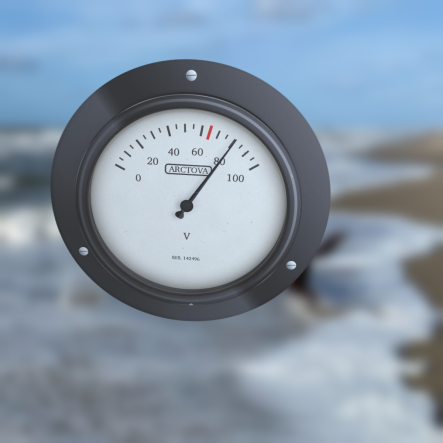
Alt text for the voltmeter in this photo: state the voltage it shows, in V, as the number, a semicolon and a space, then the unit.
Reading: 80; V
